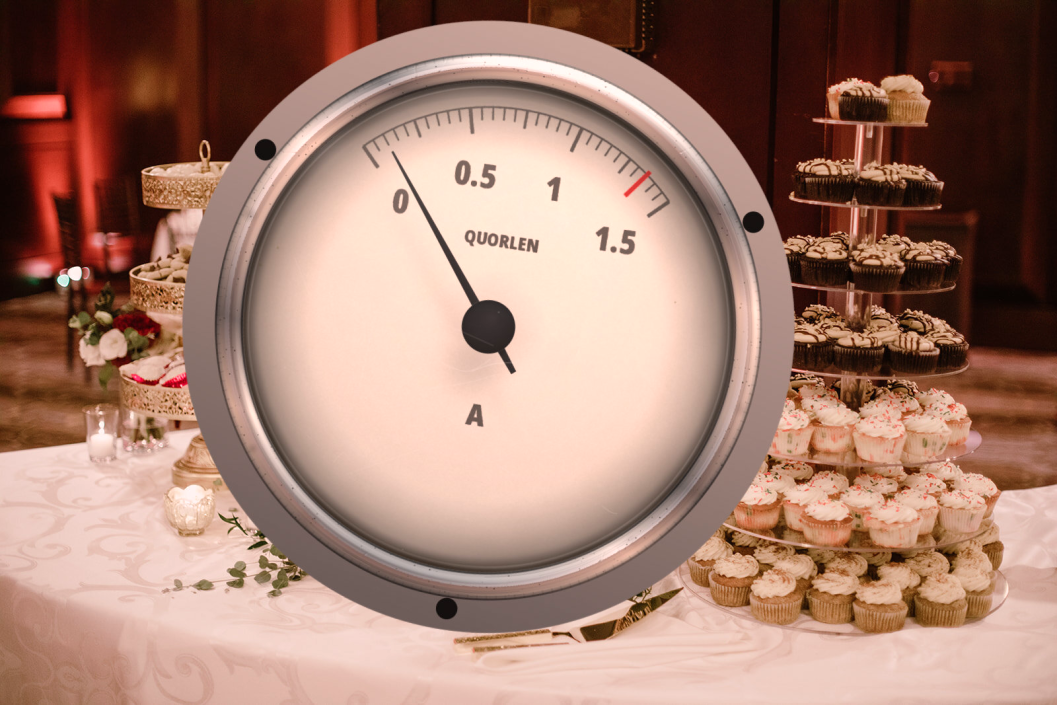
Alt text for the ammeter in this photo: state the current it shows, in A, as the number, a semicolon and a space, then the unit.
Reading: 0.1; A
